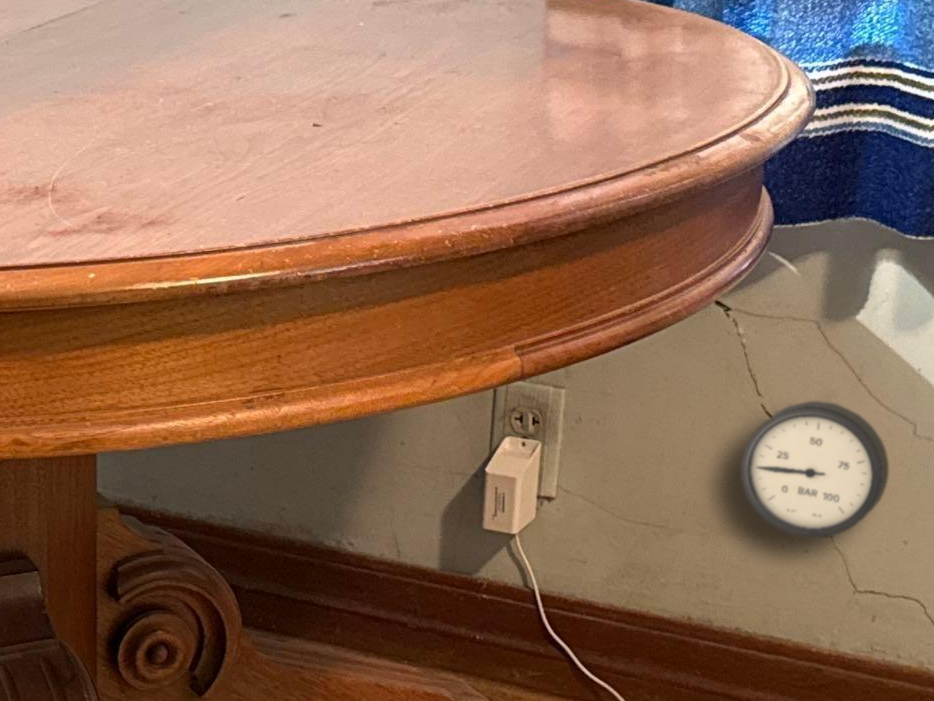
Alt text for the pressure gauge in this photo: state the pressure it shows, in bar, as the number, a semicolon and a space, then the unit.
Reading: 15; bar
